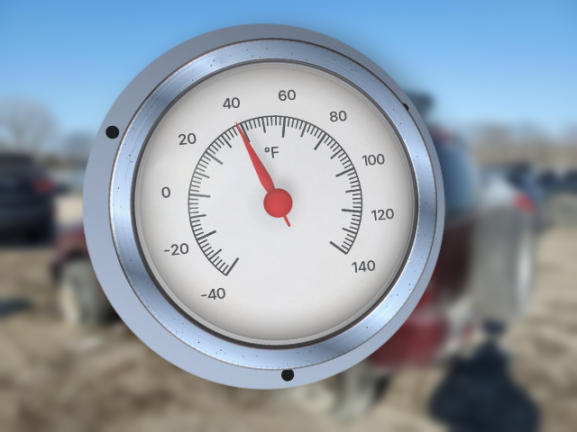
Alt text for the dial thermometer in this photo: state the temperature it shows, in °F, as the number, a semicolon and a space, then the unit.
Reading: 38; °F
